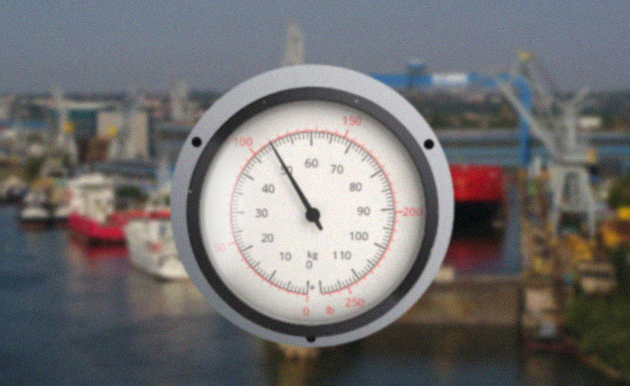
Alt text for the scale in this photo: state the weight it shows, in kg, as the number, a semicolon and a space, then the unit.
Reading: 50; kg
